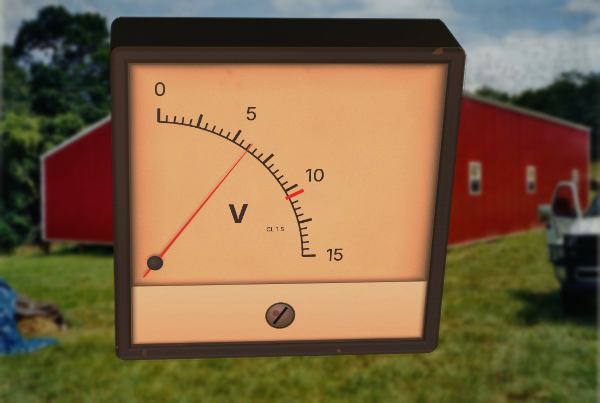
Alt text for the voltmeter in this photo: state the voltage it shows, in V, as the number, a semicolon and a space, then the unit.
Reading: 6; V
